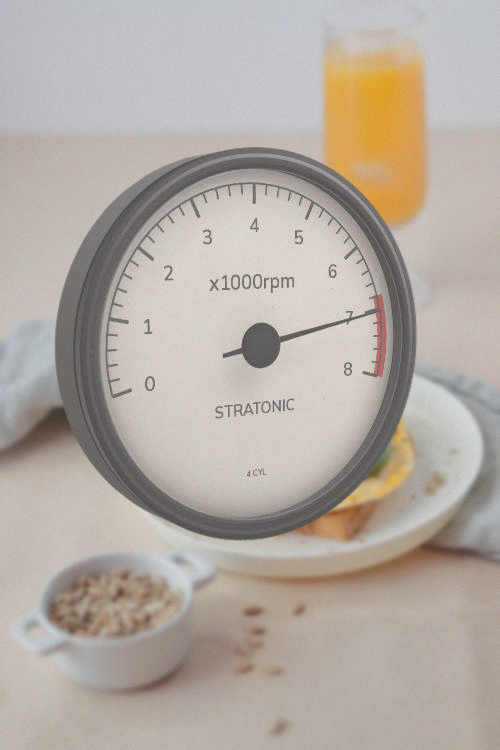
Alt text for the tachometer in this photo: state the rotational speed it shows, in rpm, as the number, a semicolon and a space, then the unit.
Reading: 7000; rpm
